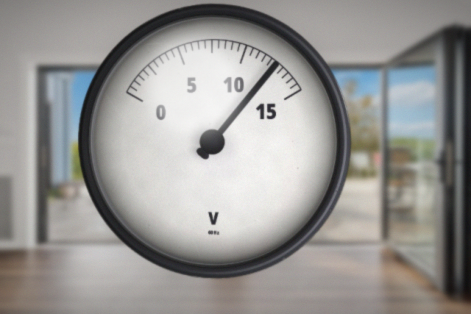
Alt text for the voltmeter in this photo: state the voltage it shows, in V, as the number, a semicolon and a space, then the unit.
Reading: 12.5; V
